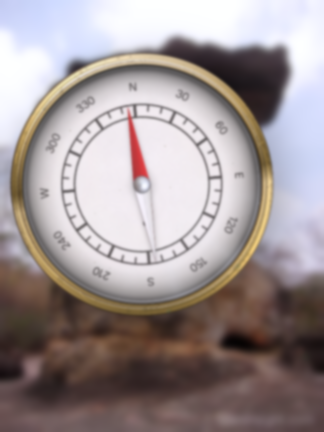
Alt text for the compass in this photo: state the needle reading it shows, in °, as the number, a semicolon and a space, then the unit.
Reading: 355; °
